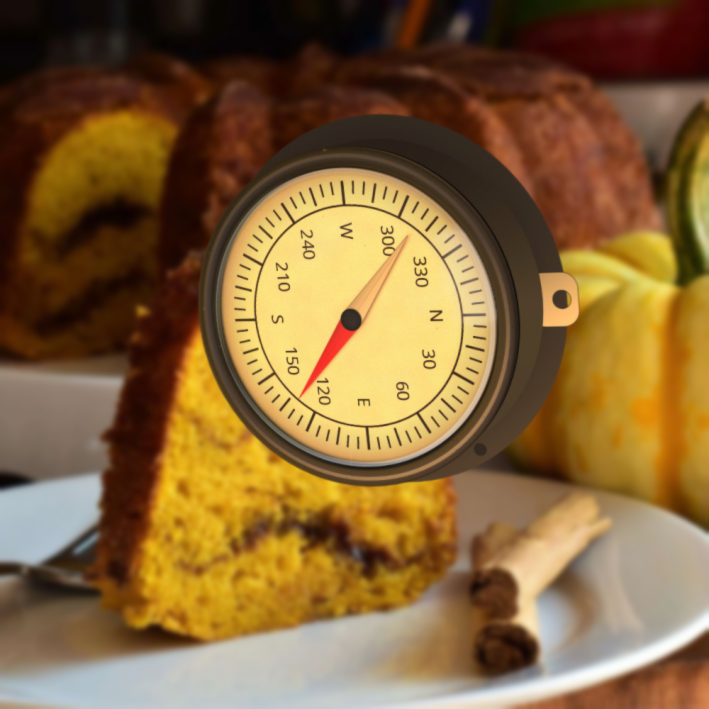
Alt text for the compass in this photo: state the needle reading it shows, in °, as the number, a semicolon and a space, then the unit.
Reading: 130; °
